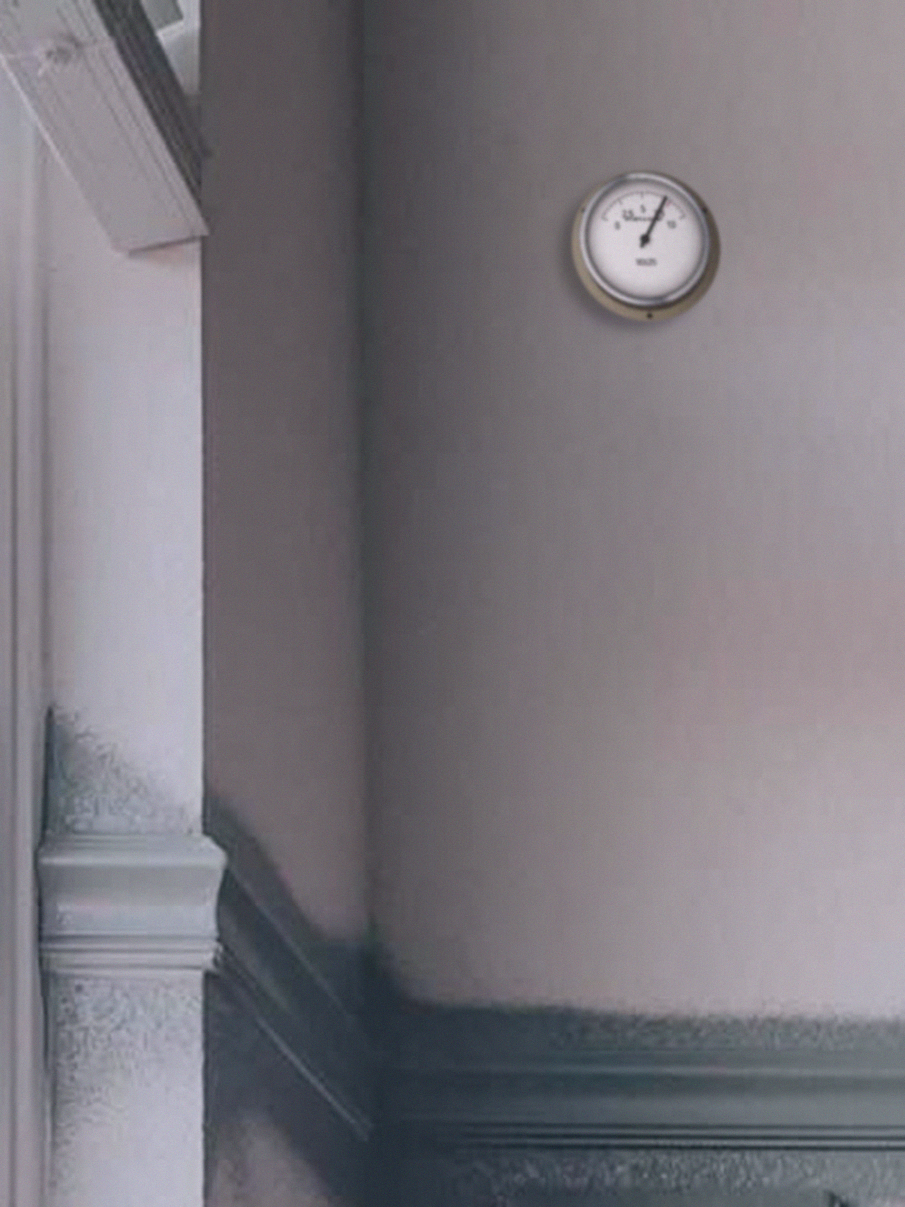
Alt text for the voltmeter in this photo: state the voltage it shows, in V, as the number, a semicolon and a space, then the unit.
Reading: 7.5; V
